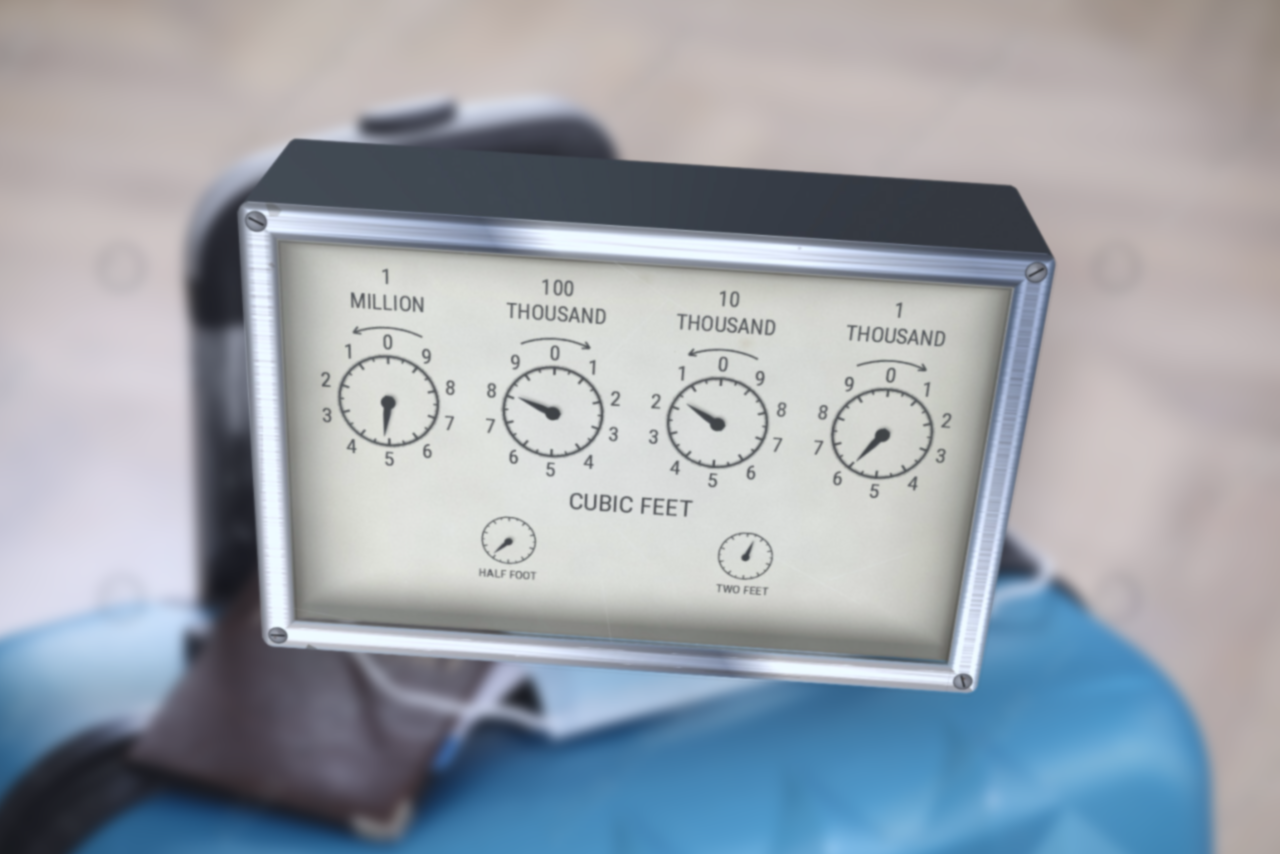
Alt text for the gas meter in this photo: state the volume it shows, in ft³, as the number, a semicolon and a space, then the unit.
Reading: 481600; ft³
